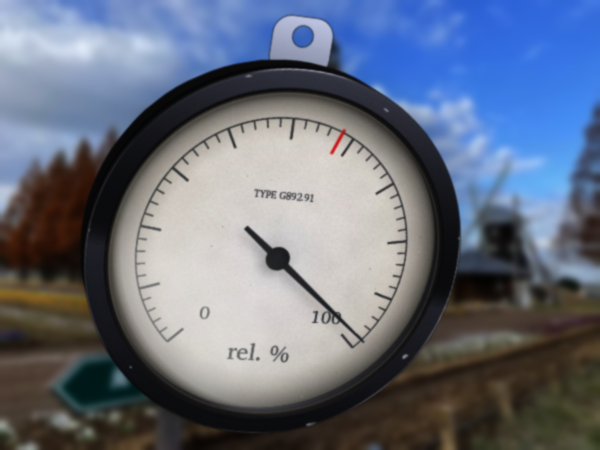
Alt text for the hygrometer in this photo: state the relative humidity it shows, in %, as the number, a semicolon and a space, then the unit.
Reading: 98; %
